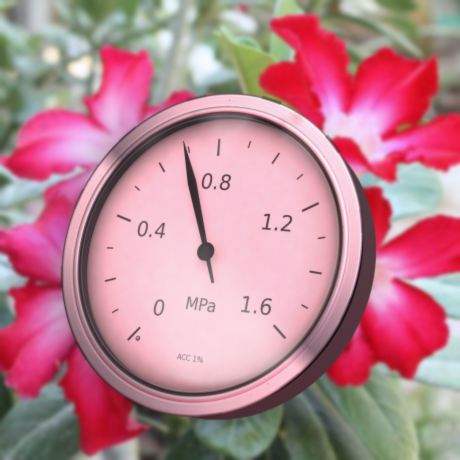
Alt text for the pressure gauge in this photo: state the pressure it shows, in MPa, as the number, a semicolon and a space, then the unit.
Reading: 0.7; MPa
